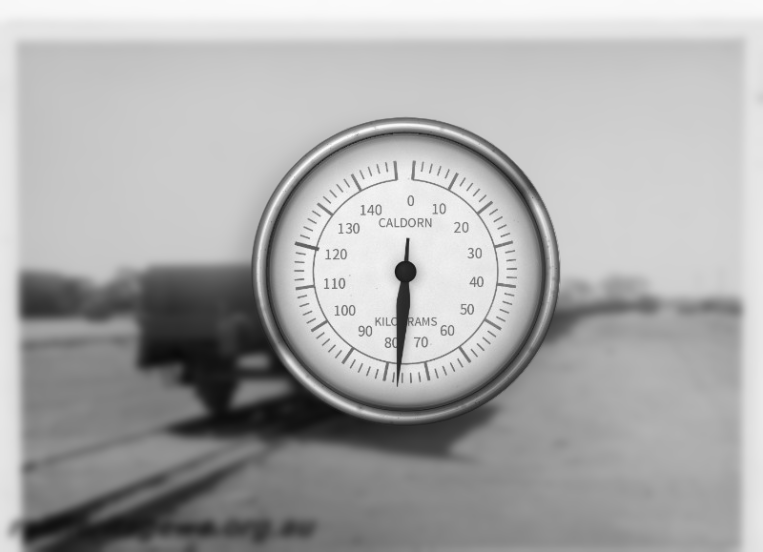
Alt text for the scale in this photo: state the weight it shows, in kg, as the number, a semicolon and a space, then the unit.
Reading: 77; kg
